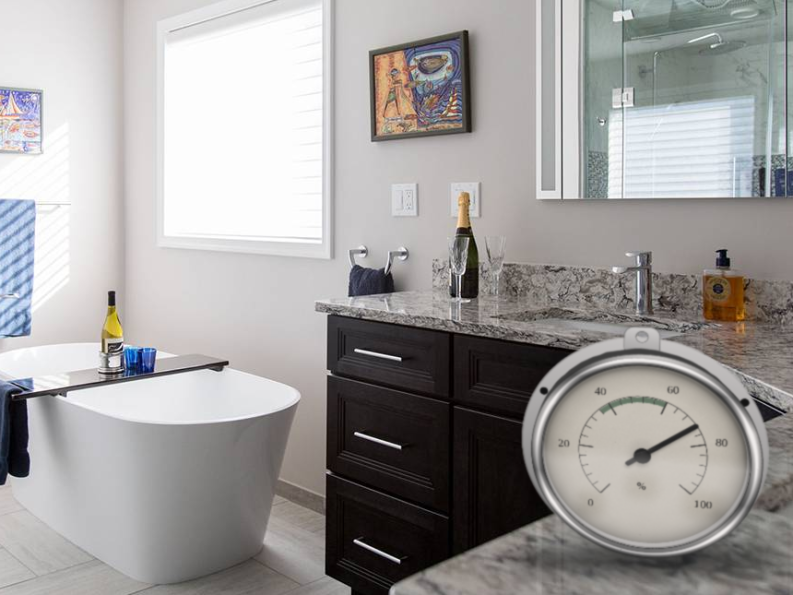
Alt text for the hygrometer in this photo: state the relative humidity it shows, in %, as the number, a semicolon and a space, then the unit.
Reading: 72; %
